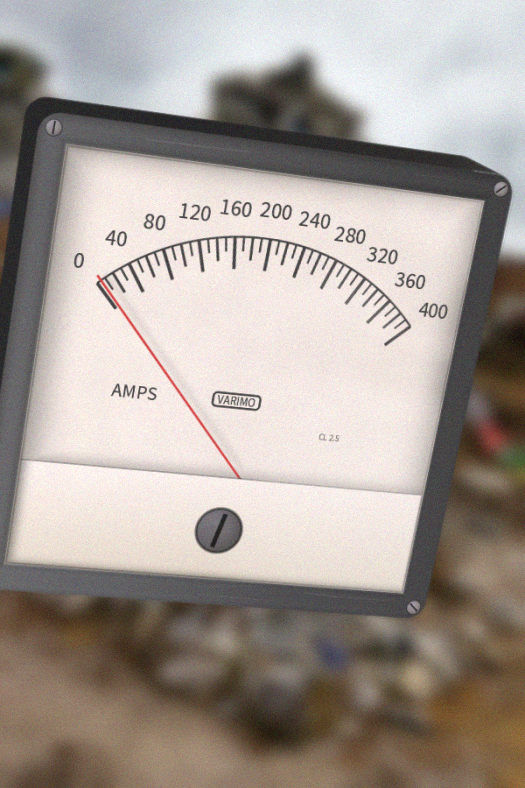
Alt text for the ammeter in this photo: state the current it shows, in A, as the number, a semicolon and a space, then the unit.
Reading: 5; A
